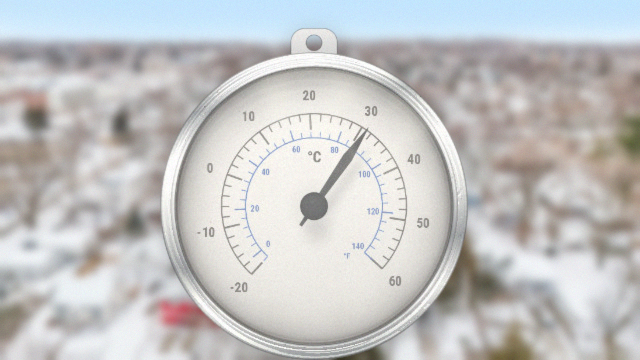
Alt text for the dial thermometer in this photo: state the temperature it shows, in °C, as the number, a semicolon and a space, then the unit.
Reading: 31; °C
